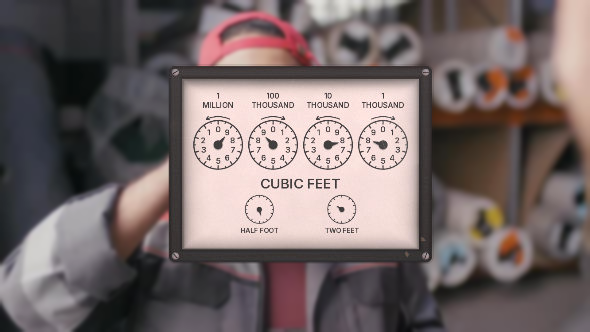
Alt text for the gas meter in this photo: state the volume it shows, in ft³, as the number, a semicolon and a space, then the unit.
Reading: 887800; ft³
